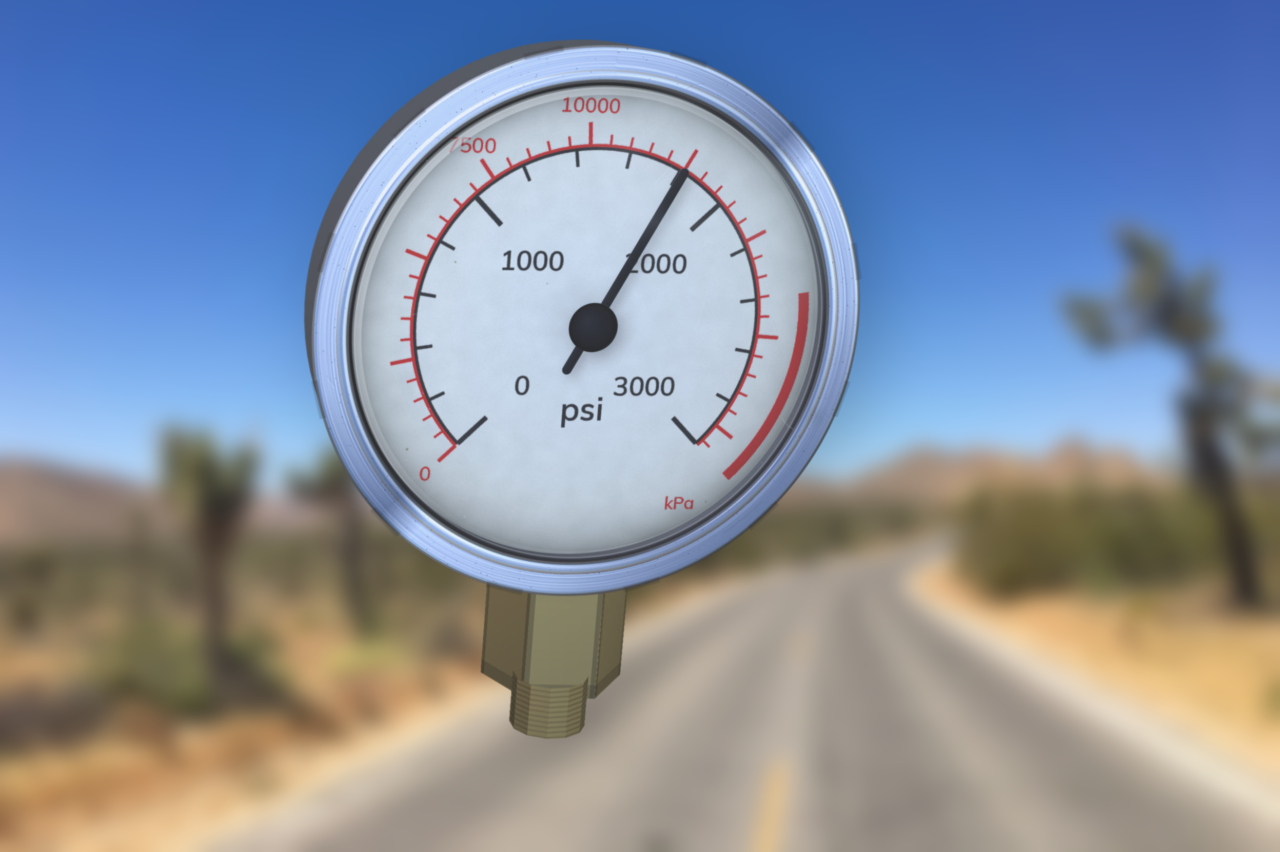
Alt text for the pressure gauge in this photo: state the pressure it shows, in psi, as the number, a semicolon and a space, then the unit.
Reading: 1800; psi
